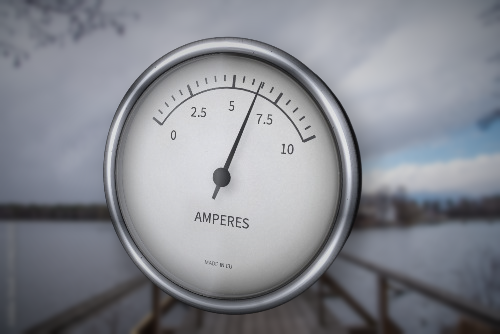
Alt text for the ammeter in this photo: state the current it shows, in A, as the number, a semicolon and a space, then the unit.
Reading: 6.5; A
